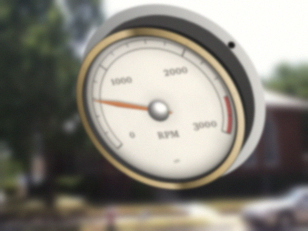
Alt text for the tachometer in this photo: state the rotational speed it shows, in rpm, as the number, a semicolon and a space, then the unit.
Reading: 600; rpm
